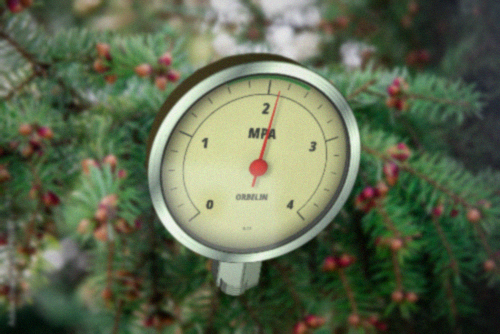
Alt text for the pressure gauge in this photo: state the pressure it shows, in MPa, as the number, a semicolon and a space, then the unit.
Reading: 2.1; MPa
